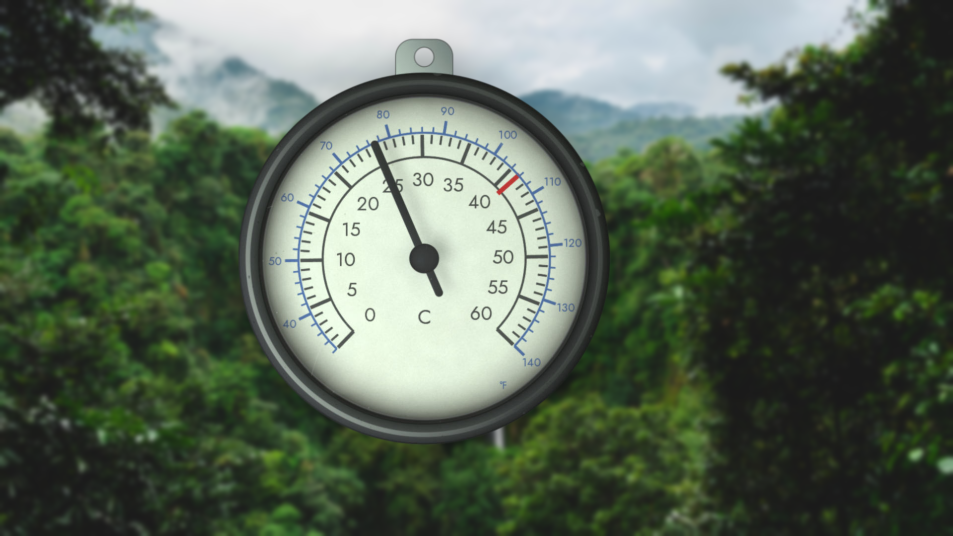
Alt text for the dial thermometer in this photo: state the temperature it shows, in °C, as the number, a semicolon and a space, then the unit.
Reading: 25; °C
